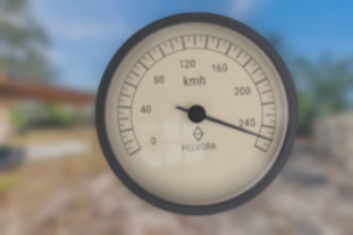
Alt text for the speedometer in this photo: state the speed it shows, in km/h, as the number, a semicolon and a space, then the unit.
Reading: 250; km/h
